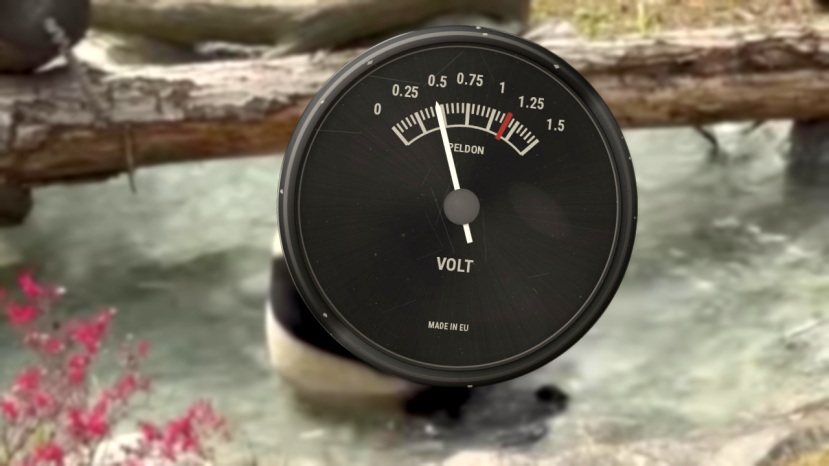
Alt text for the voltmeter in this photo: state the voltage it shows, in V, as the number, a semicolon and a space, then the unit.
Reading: 0.45; V
